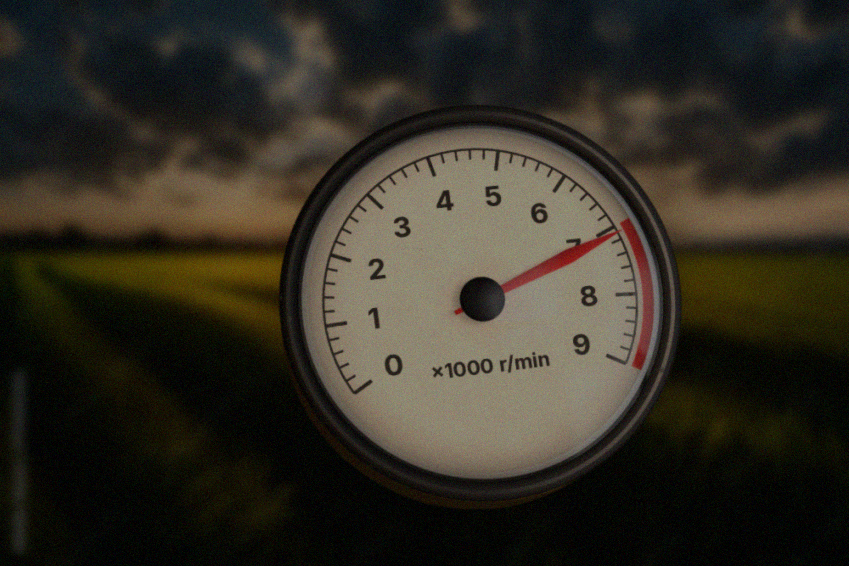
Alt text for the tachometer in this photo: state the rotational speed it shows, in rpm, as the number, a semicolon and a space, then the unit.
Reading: 7100; rpm
